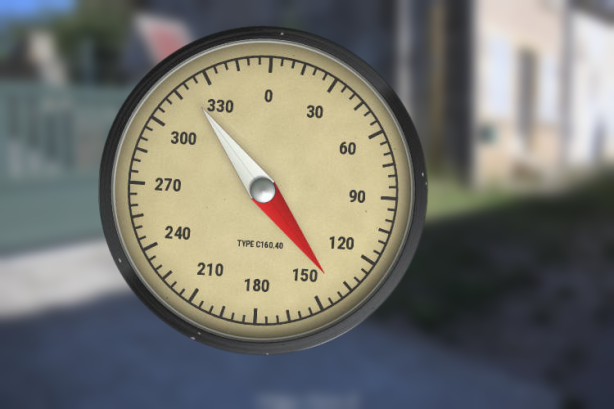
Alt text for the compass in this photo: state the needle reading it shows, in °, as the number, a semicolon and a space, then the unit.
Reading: 140; °
